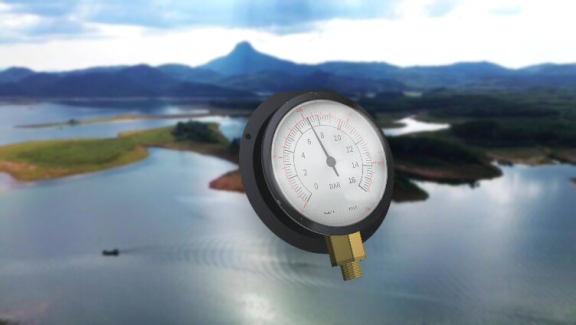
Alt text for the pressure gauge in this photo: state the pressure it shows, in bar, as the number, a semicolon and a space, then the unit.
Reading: 7; bar
